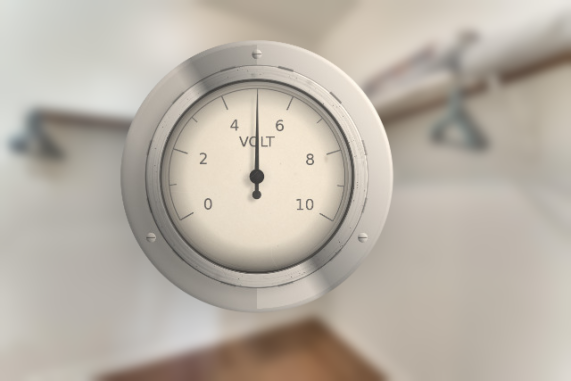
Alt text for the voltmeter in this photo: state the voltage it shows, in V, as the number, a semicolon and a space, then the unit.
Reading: 5; V
